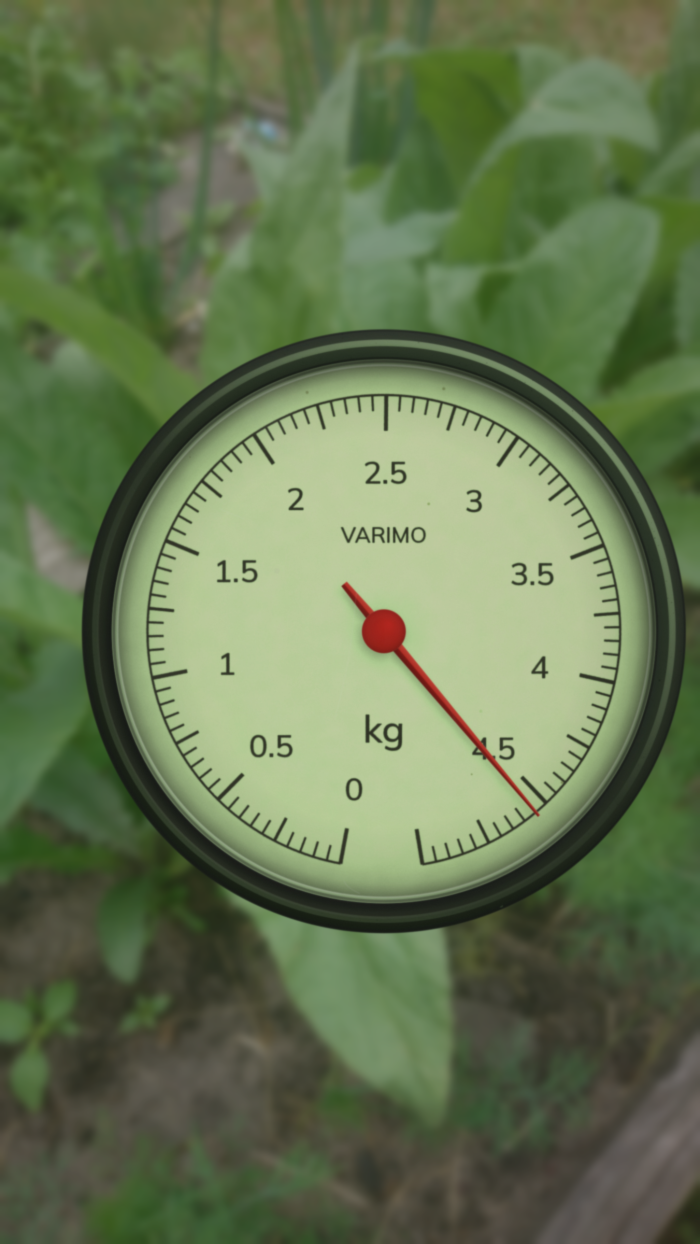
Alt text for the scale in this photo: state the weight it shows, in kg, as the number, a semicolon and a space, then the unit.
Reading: 4.55; kg
